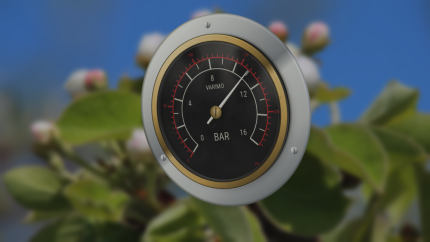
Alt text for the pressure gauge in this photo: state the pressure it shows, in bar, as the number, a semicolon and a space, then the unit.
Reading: 11; bar
